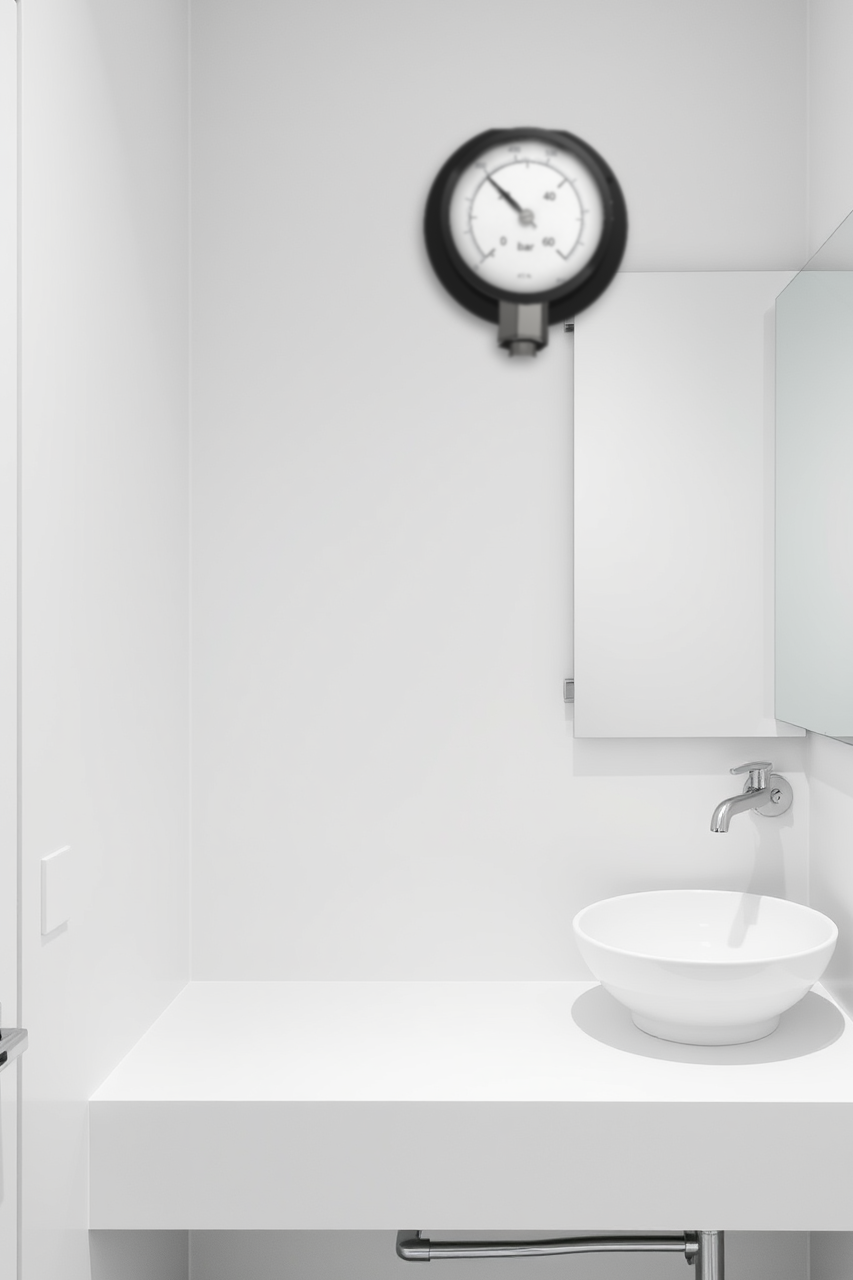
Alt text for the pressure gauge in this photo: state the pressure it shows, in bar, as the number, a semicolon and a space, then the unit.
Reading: 20; bar
